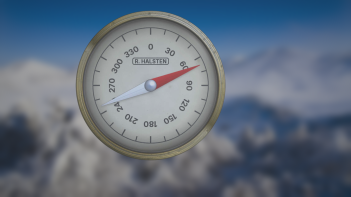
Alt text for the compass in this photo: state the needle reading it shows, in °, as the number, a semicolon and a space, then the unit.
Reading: 67.5; °
